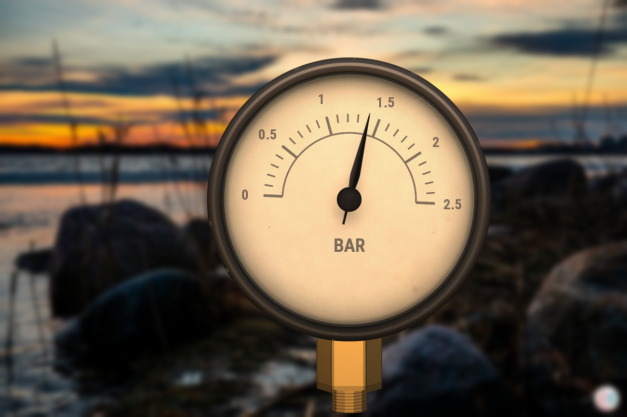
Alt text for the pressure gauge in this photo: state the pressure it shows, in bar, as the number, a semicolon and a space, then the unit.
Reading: 1.4; bar
